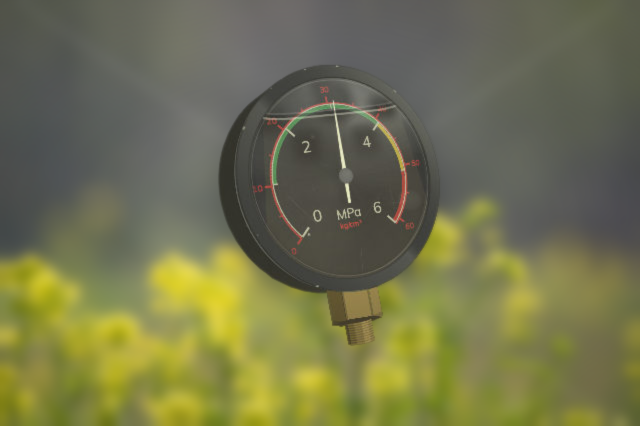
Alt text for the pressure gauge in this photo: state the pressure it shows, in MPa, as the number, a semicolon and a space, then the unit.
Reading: 3; MPa
